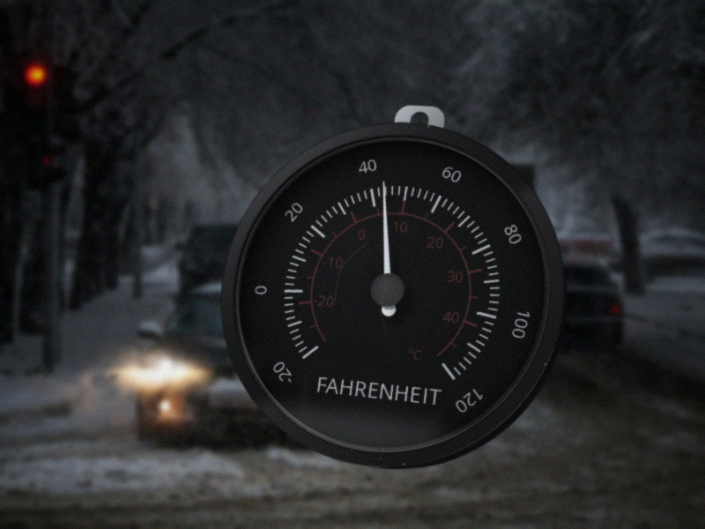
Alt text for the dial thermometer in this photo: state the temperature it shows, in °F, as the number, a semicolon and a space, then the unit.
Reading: 44; °F
